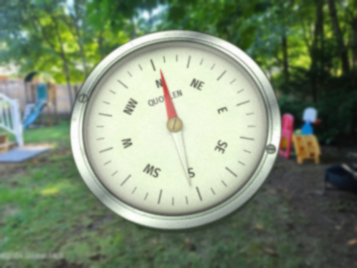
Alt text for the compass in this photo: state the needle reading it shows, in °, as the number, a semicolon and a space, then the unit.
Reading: 5; °
